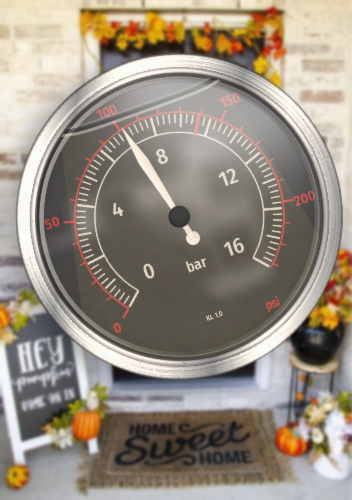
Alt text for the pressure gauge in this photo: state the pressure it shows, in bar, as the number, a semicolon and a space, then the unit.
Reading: 7; bar
